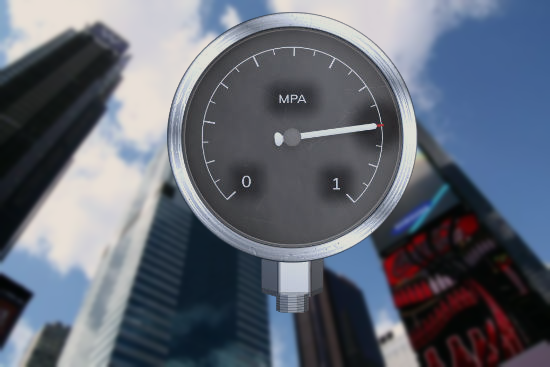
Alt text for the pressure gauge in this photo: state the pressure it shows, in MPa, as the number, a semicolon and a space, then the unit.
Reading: 0.8; MPa
